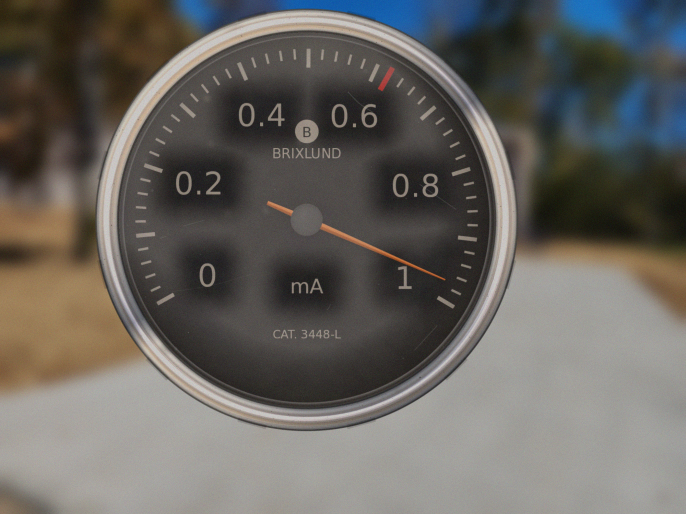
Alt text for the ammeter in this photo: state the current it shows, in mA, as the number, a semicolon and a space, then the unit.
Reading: 0.97; mA
